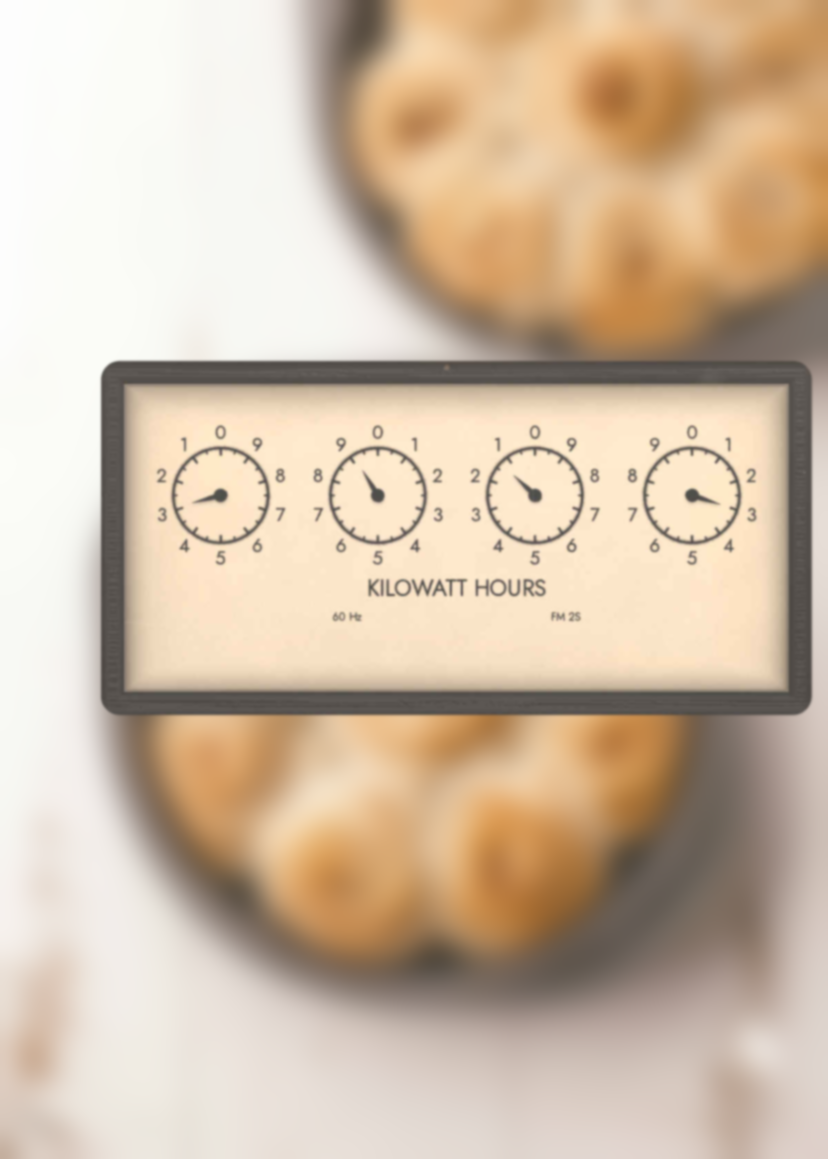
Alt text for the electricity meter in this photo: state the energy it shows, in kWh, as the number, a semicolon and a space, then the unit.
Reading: 2913; kWh
